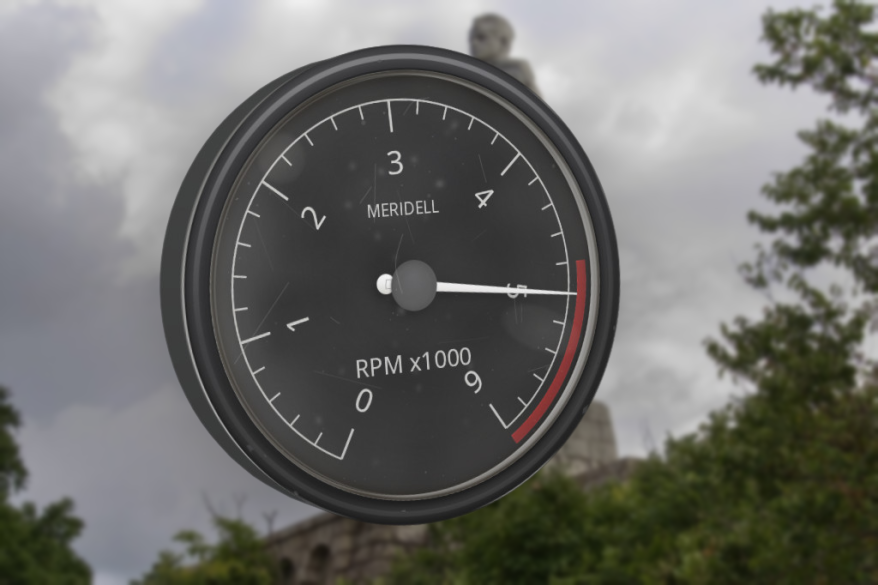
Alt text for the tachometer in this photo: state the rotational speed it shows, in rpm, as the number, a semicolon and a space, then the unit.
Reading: 5000; rpm
